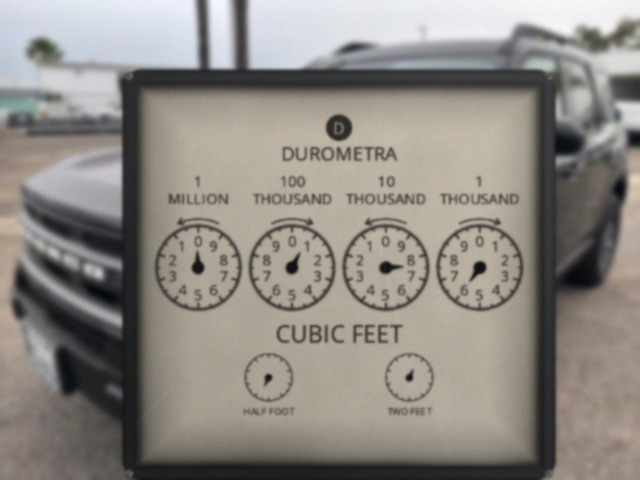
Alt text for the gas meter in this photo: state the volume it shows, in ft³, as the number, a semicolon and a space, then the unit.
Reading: 7600; ft³
